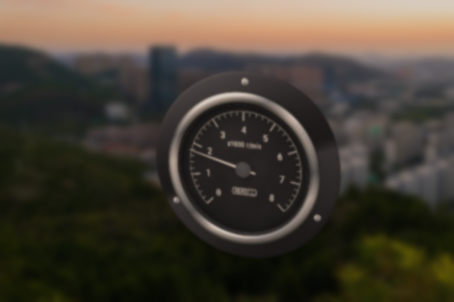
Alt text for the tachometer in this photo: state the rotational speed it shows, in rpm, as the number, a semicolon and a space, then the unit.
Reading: 1800; rpm
